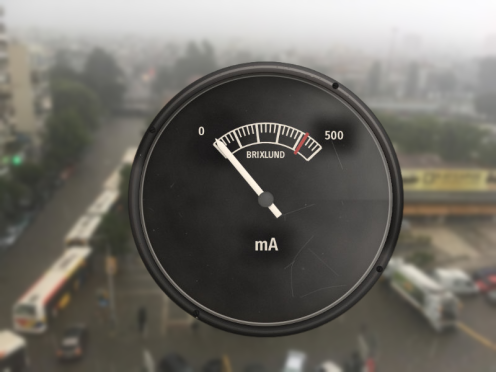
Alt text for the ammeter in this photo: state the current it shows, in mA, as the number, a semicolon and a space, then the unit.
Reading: 20; mA
